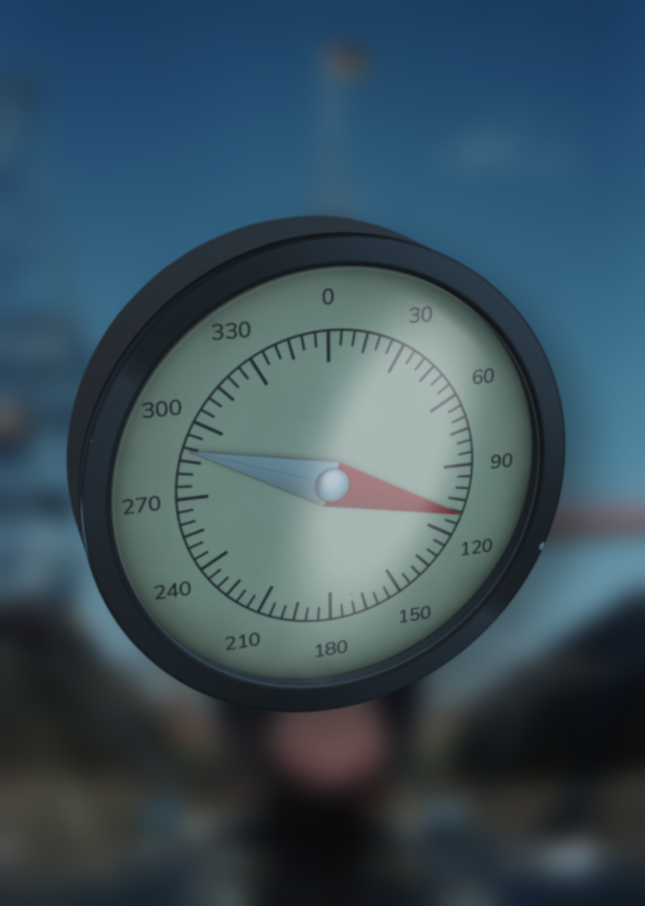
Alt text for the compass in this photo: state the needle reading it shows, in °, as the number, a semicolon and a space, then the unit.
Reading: 110; °
